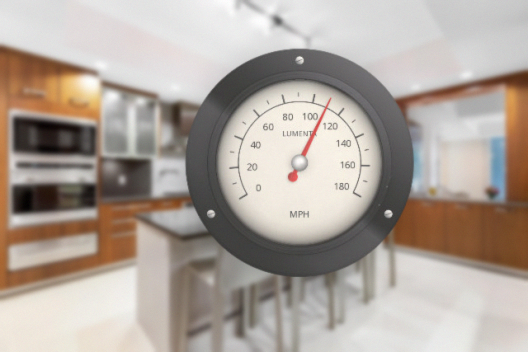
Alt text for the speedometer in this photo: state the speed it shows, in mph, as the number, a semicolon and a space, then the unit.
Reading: 110; mph
